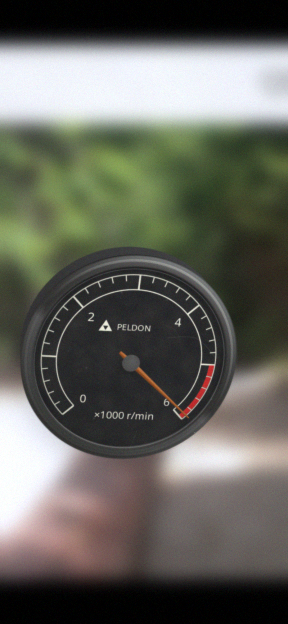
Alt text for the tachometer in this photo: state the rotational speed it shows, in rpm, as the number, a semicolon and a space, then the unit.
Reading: 5900; rpm
